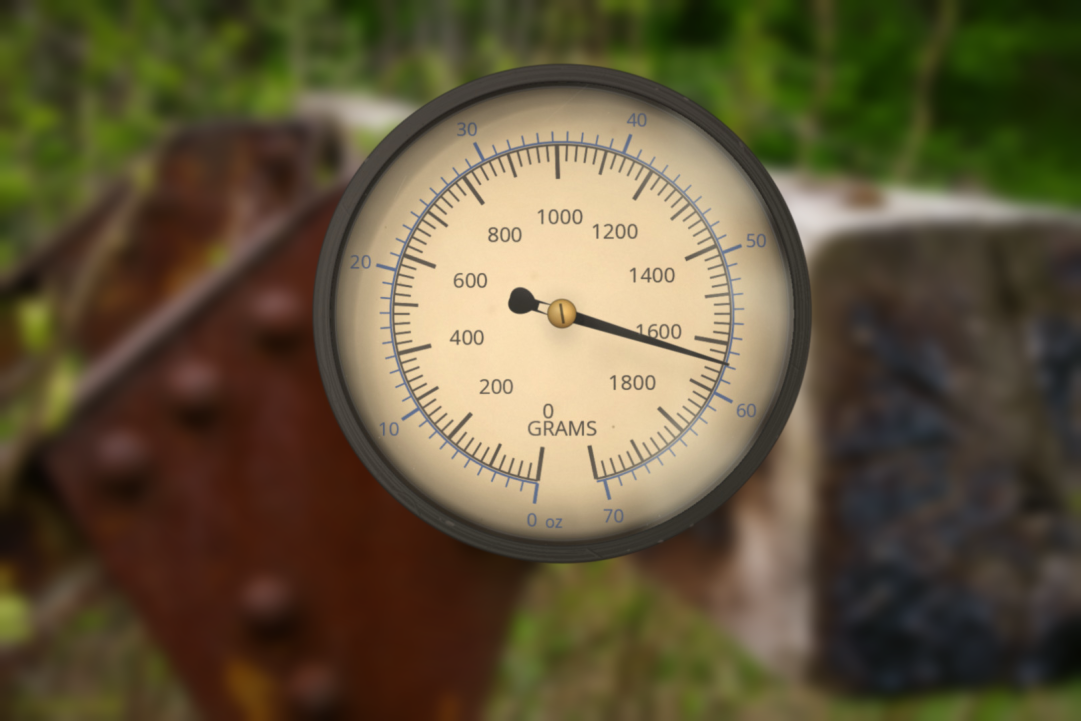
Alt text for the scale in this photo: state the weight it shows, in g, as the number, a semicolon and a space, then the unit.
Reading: 1640; g
